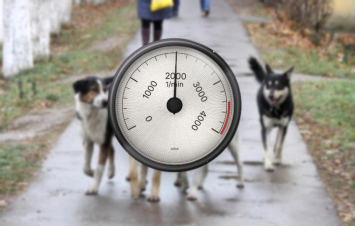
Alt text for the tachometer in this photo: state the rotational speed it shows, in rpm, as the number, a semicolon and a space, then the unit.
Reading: 2000; rpm
